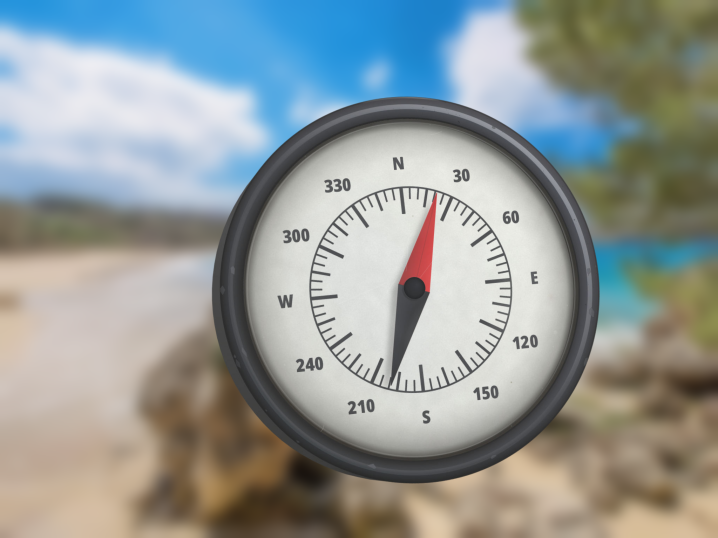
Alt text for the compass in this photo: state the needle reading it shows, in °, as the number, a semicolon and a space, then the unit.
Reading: 20; °
